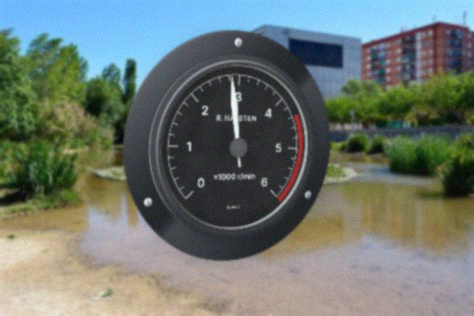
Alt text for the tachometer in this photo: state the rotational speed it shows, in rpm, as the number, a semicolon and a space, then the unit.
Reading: 2800; rpm
